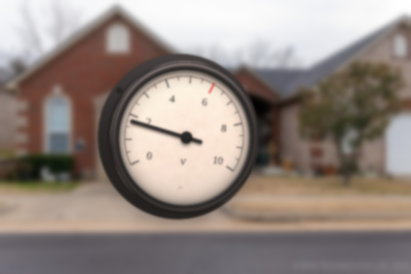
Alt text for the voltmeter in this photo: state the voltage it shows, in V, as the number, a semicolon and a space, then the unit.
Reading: 1.75; V
